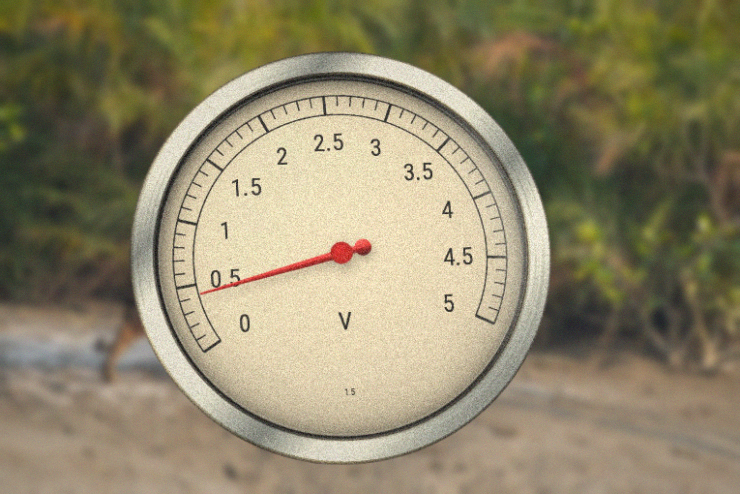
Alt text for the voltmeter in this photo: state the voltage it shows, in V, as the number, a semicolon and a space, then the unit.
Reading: 0.4; V
